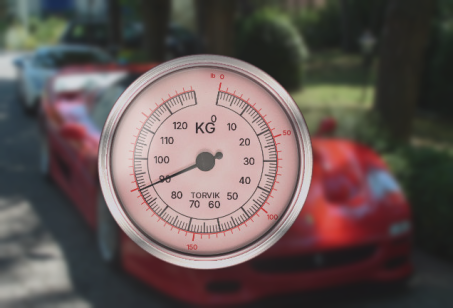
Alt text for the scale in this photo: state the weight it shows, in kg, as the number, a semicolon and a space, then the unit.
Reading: 90; kg
